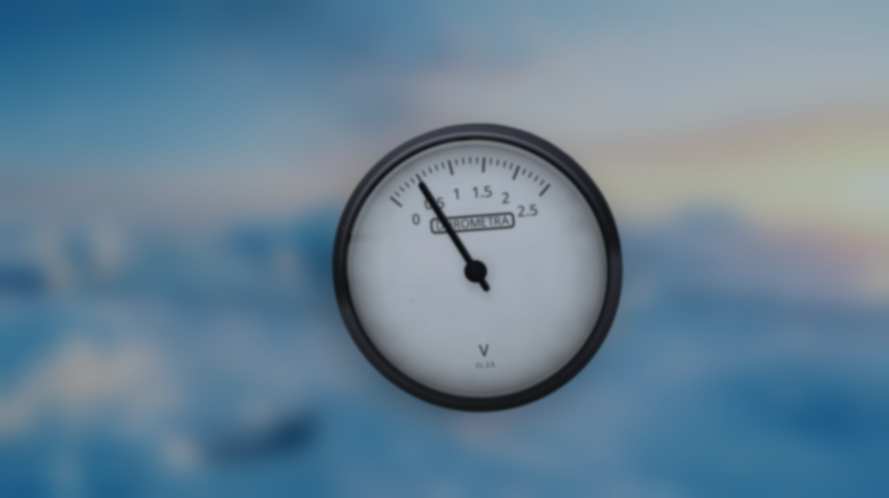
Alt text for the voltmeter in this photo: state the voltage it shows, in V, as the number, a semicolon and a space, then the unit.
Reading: 0.5; V
